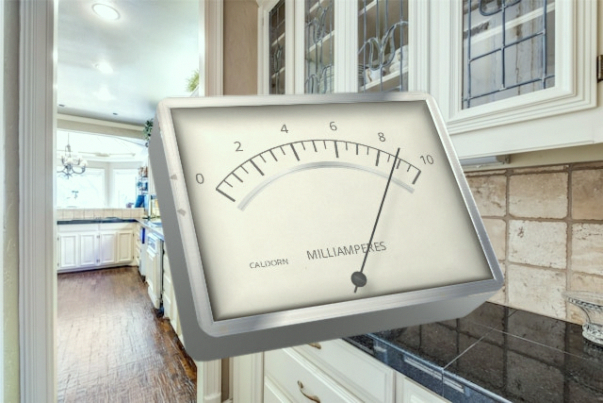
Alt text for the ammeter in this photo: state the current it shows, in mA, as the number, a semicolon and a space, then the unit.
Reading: 8.75; mA
